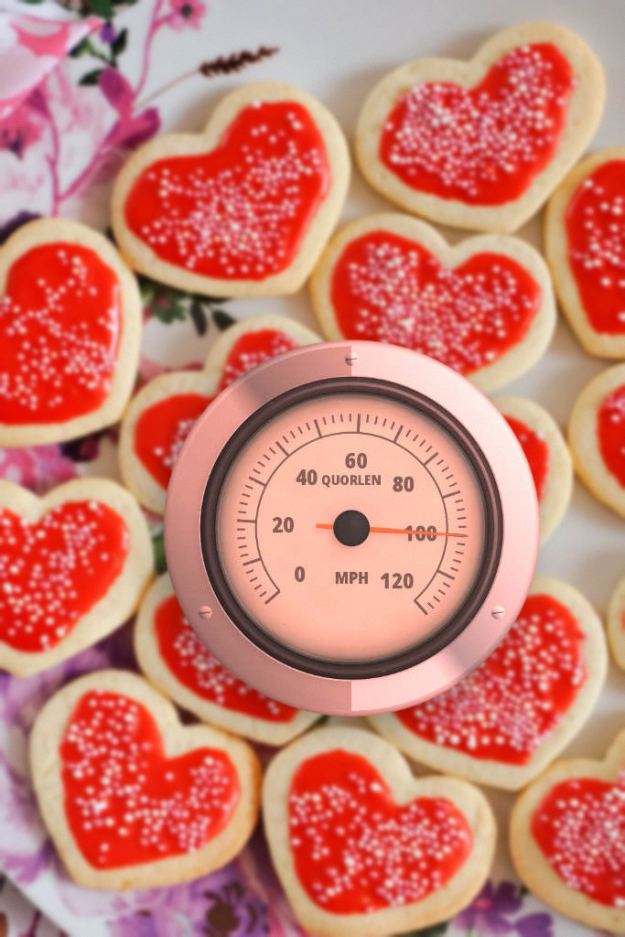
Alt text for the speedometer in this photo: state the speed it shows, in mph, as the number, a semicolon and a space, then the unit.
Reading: 100; mph
